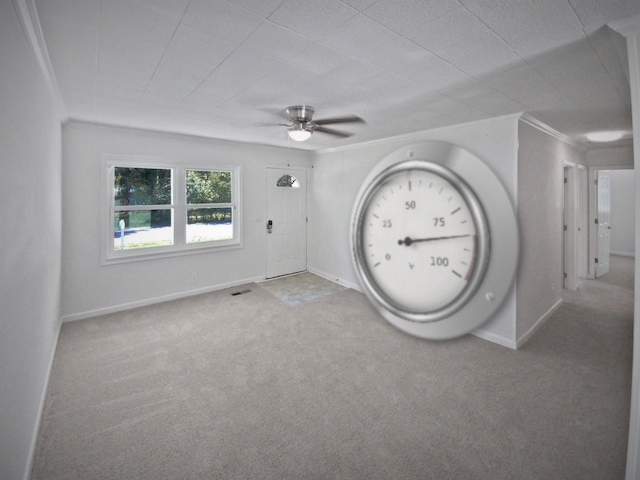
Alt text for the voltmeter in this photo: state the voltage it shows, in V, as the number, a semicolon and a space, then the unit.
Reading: 85; V
